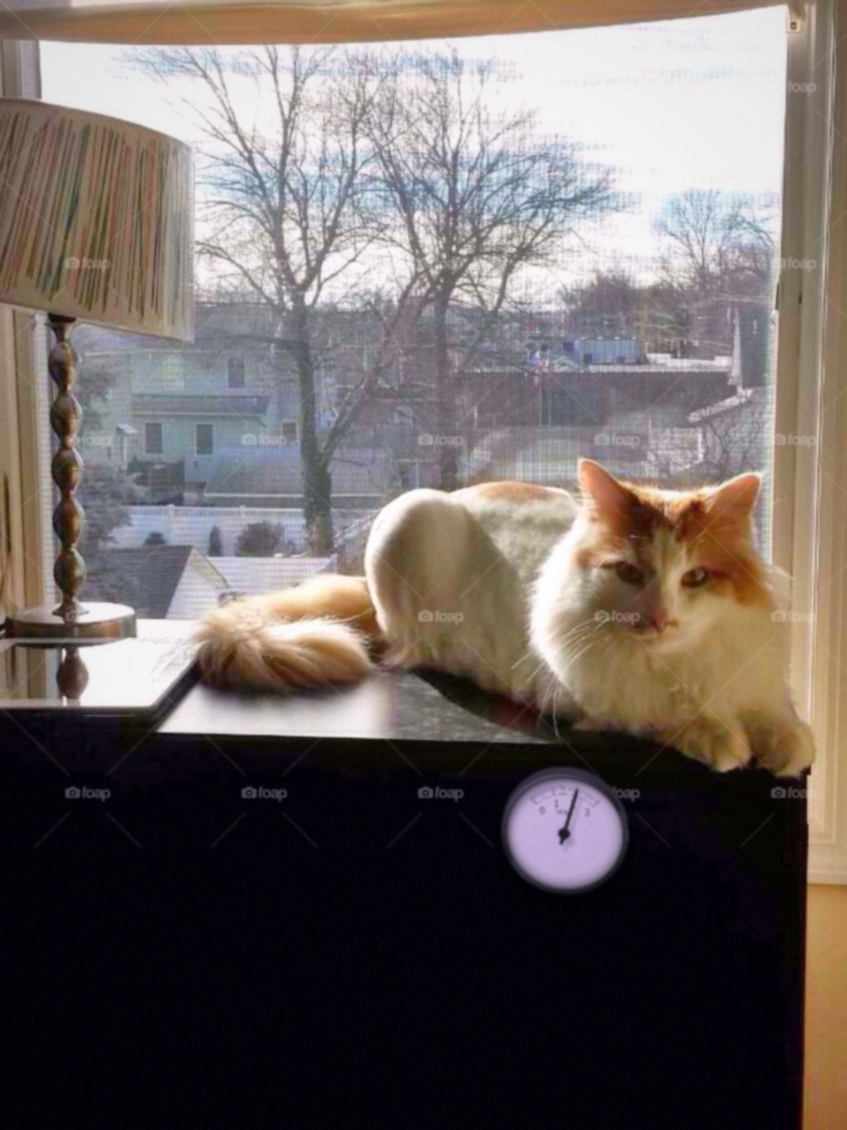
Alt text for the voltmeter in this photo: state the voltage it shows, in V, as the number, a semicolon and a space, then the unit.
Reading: 2; V
